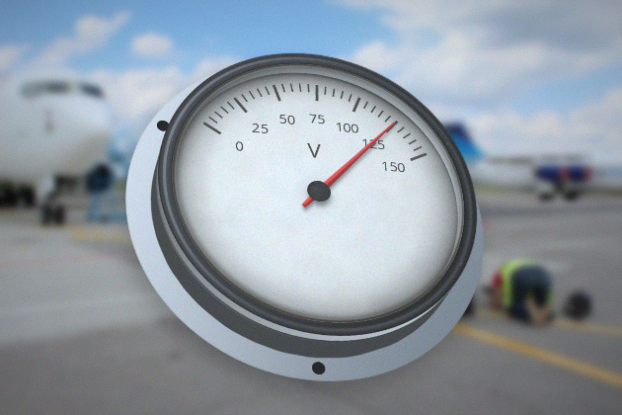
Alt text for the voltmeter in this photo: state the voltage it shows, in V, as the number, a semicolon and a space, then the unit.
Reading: 125; V
